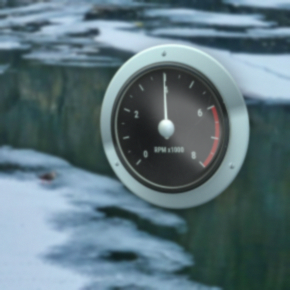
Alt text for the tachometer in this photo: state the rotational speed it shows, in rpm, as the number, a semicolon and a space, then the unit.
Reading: 4000; rpm
